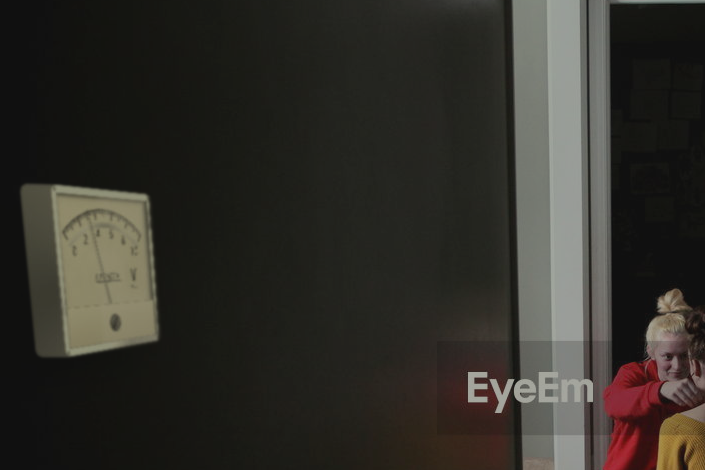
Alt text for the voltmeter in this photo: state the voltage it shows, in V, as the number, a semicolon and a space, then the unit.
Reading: 3; V
